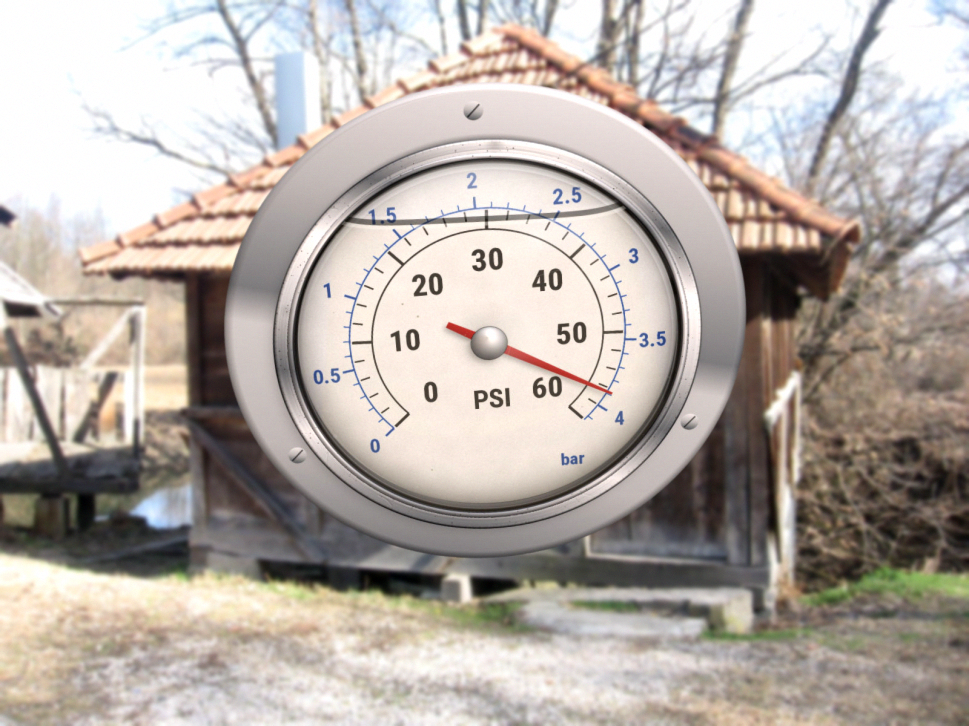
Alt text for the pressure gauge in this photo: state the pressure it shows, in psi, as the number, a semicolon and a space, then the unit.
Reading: 56; psi
